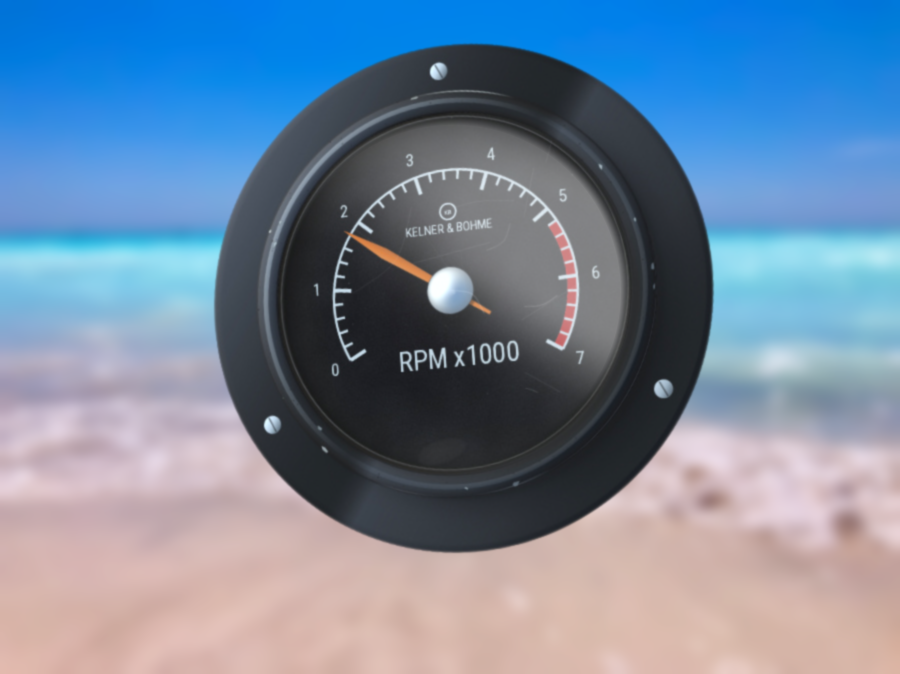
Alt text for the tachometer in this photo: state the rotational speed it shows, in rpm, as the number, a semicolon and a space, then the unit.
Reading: 1800; rpm
